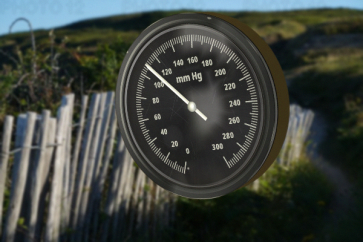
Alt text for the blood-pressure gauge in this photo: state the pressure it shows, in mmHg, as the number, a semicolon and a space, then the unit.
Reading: 110; mmHg
